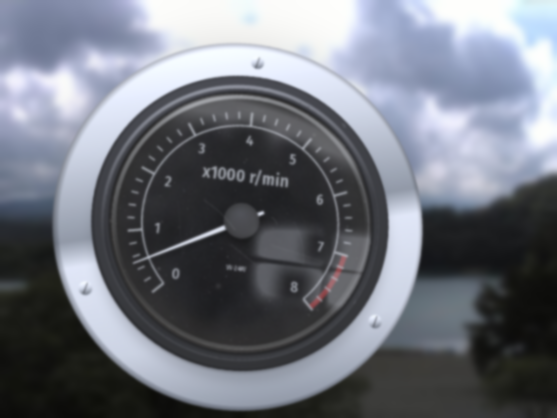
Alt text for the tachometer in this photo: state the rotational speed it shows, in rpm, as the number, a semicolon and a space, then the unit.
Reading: 500; rpm
